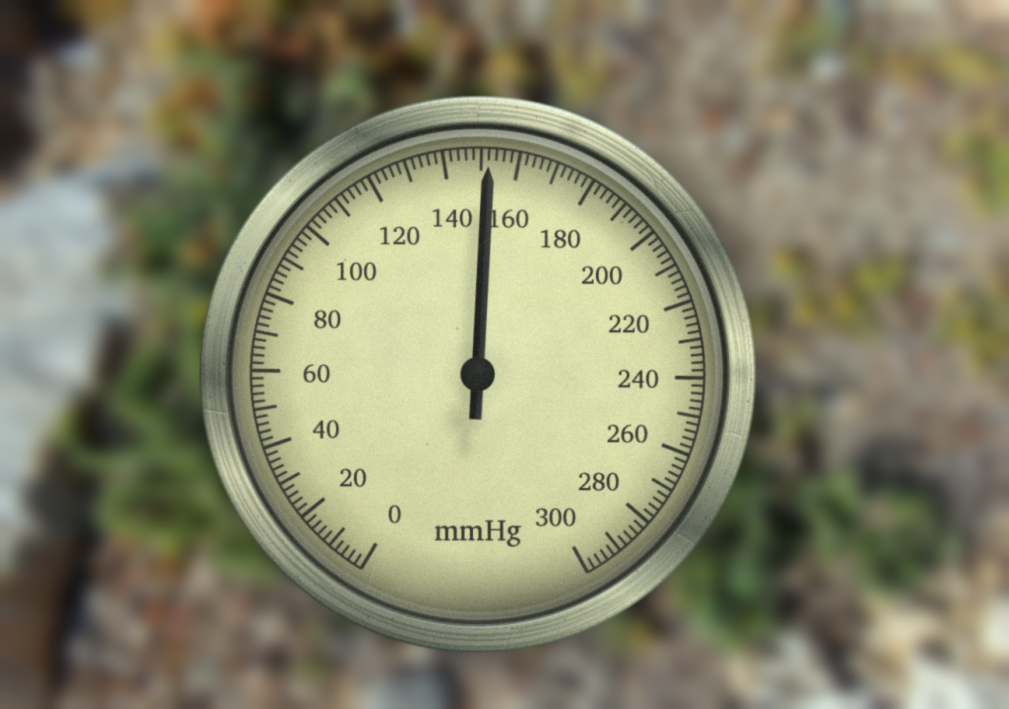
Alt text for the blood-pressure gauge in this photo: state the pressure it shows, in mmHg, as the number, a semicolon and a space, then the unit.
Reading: 152; mmHg
